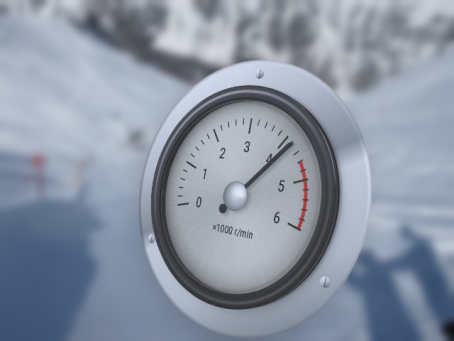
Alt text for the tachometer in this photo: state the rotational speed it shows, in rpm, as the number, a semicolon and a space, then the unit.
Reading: 4200; rpm
